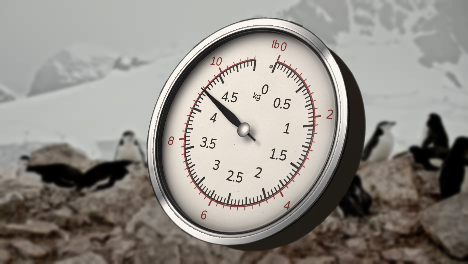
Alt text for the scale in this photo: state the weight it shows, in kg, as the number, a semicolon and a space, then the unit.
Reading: 4.25; kg
